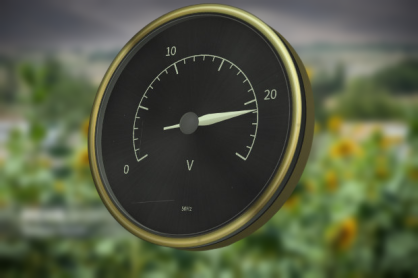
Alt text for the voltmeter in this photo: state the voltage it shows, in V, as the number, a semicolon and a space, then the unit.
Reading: 21; V
